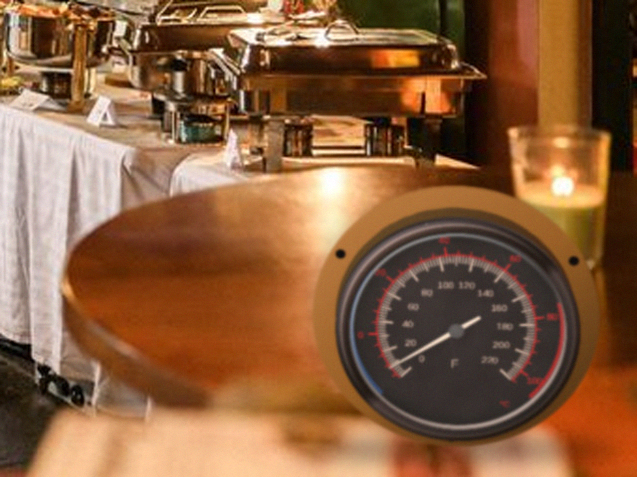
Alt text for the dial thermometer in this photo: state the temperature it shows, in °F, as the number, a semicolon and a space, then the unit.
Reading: 10; °F
